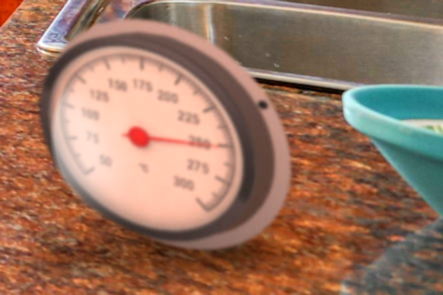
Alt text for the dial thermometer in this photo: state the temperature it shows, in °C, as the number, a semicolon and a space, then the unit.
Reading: 250; °C
